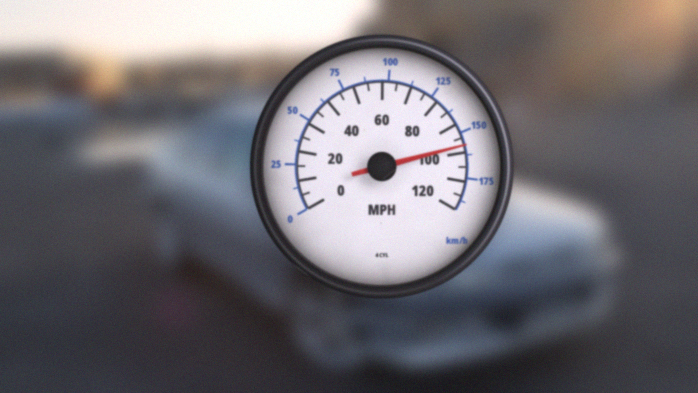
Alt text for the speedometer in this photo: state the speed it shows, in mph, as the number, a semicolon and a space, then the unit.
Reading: 97.5; mph
